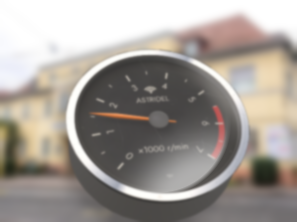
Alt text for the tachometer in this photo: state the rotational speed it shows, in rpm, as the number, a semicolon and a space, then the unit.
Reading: 1500; rpm
